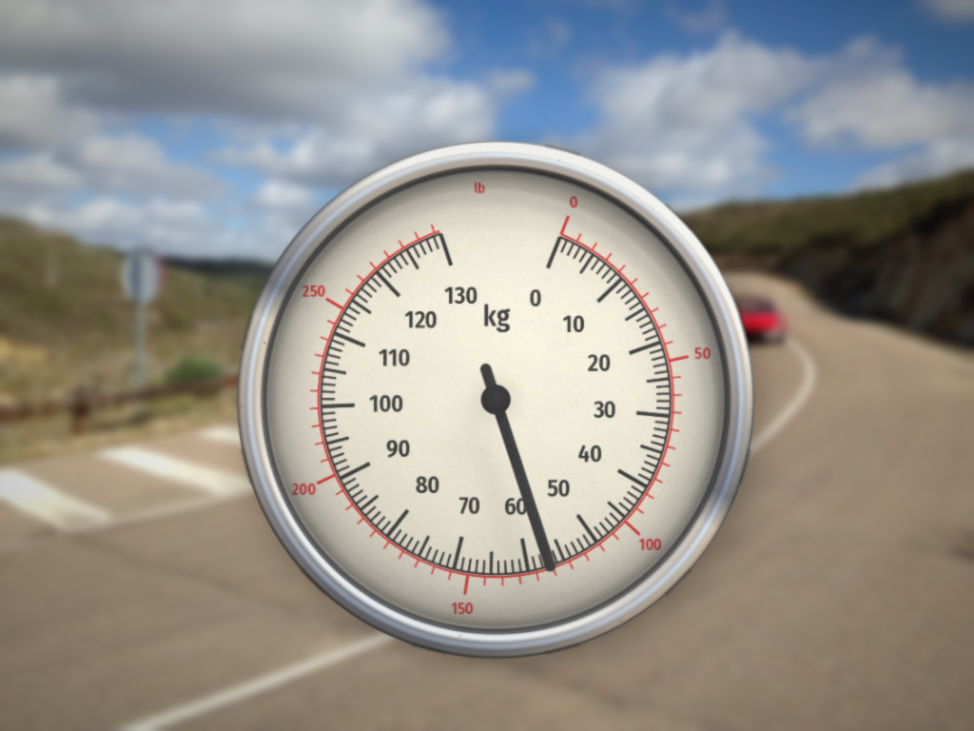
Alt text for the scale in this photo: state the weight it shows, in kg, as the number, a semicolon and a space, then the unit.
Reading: 57; kg
